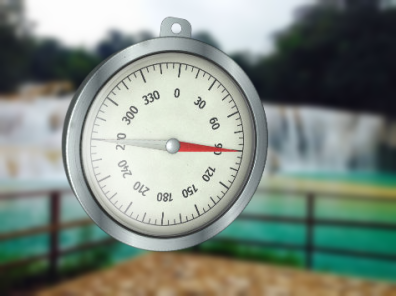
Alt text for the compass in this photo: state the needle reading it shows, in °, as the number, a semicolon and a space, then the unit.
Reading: 90; °
